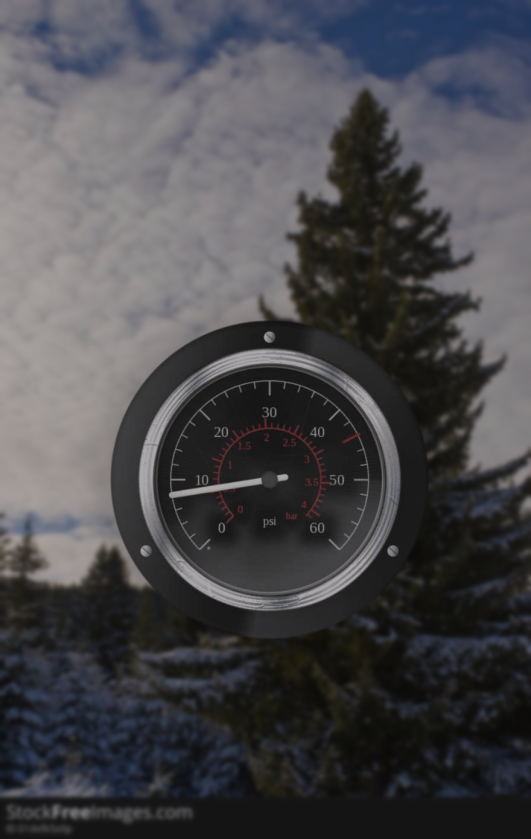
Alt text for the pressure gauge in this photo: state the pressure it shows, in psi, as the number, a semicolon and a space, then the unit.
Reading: 8; psi
